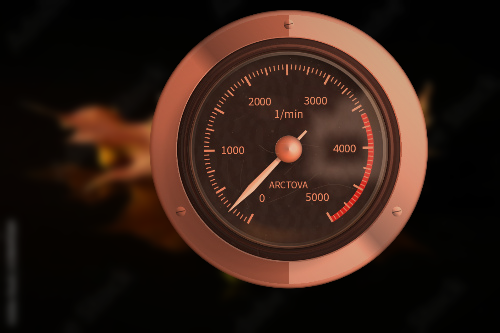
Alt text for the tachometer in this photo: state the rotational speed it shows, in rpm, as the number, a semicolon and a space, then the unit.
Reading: 250; rpm
